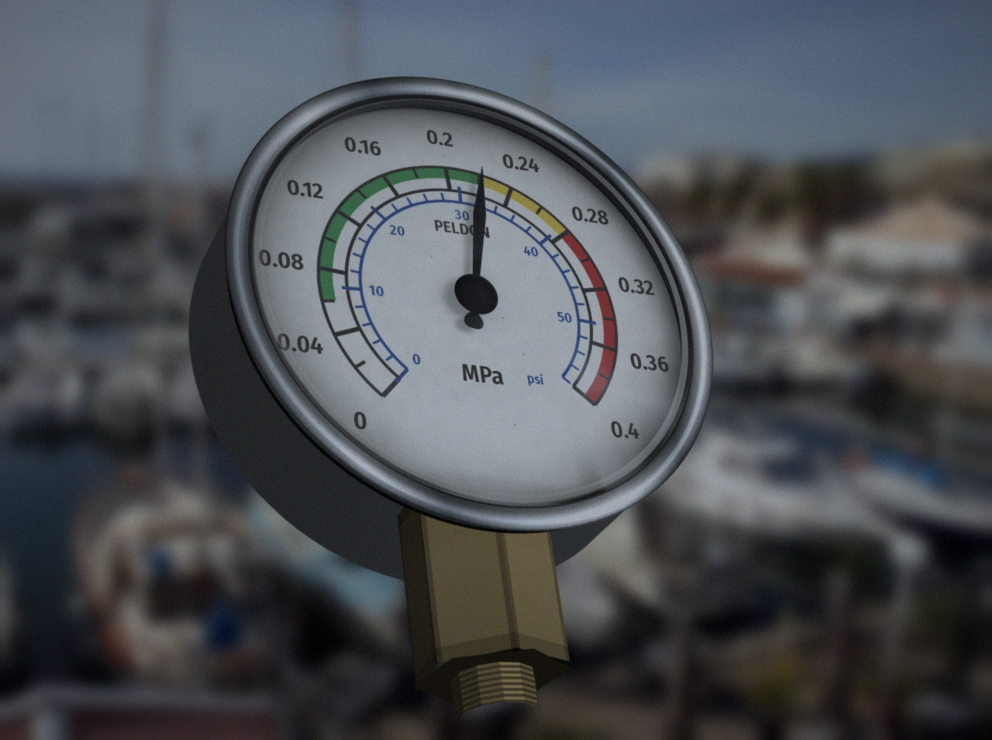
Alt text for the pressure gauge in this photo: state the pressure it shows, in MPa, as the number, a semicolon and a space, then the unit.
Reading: 0.22; MPa
